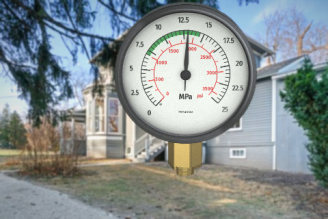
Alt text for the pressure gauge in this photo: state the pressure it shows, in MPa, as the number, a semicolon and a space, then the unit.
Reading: 13; MPa
